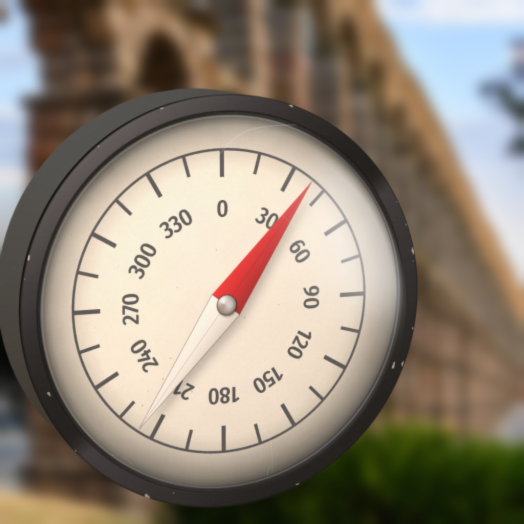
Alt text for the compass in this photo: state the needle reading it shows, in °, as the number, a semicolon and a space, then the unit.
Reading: 37.5; °
